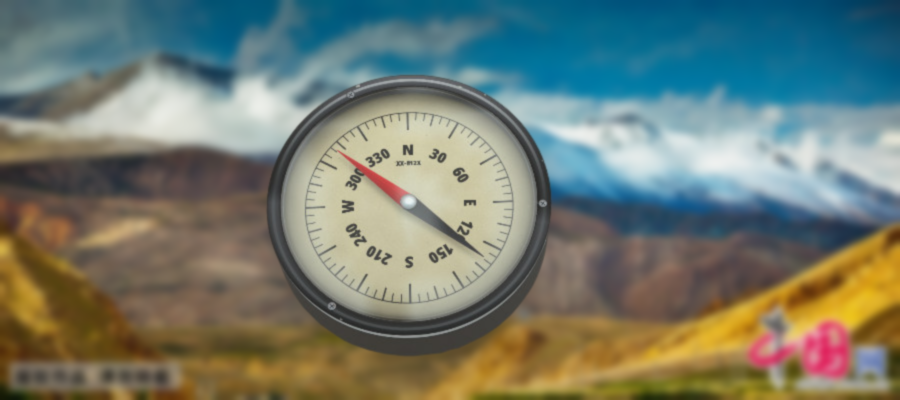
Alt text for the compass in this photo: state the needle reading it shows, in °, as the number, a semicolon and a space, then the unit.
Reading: 310; °
